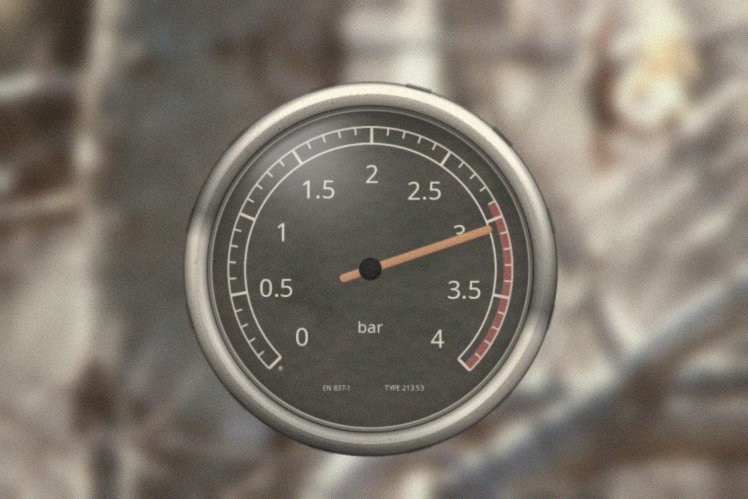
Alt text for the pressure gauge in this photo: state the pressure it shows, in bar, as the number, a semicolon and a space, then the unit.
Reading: 3.05; bar
